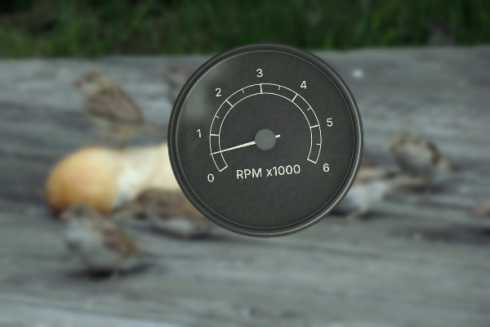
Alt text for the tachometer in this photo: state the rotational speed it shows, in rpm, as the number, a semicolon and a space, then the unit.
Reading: 500; rpm
